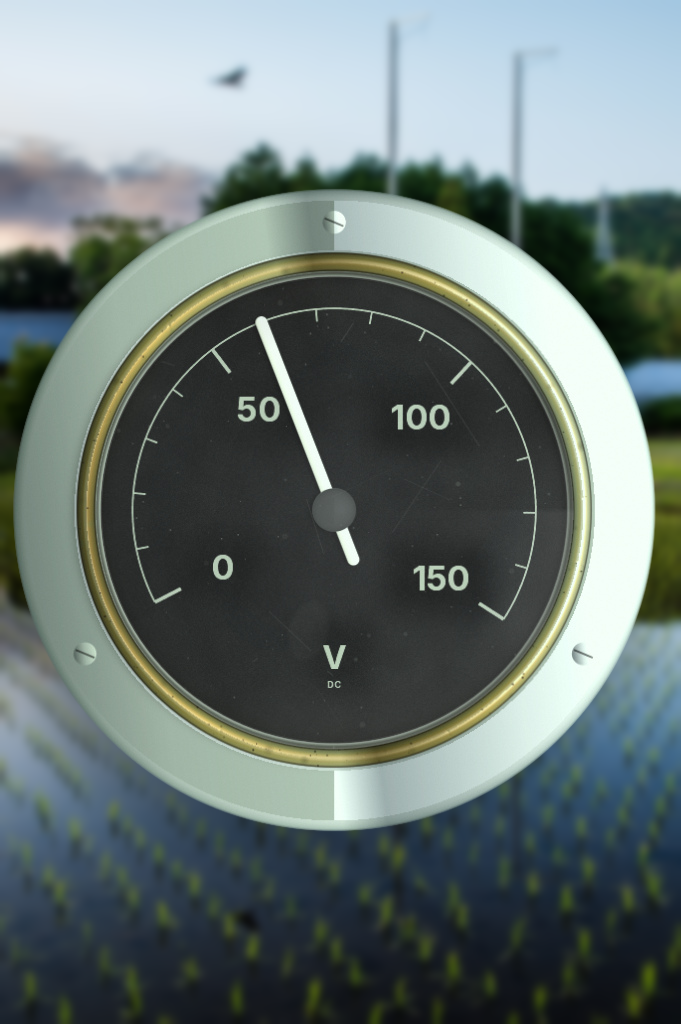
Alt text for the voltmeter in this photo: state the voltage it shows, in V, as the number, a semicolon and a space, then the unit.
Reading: 60; V
